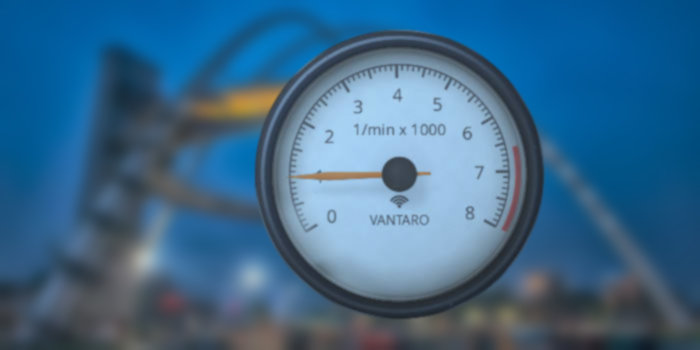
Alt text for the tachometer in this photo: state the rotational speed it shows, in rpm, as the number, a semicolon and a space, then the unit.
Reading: 1000; rpm
